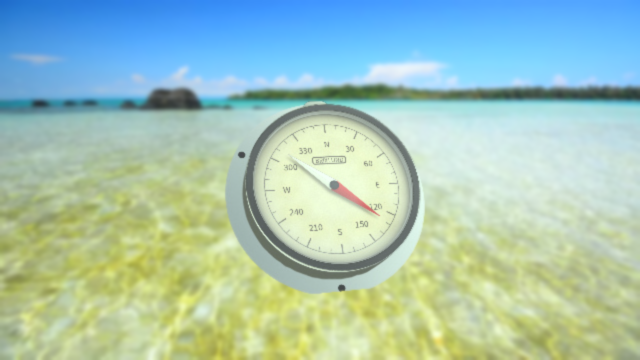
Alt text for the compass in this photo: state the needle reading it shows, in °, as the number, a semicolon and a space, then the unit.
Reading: 130; °
